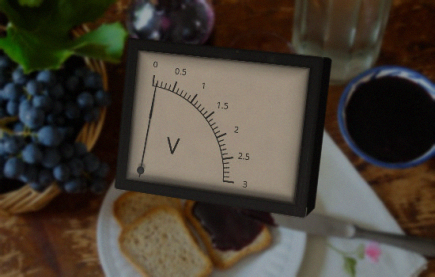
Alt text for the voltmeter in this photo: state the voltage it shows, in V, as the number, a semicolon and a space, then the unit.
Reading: 0.1; V
